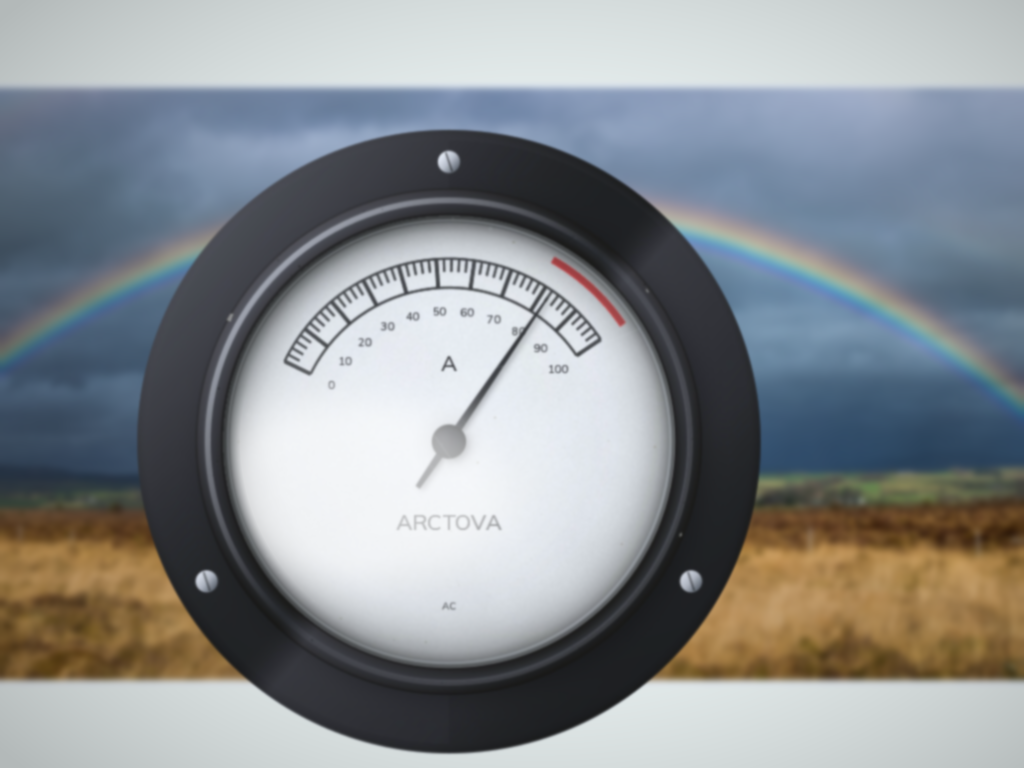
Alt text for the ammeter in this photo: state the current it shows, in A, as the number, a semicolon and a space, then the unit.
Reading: 82; A
